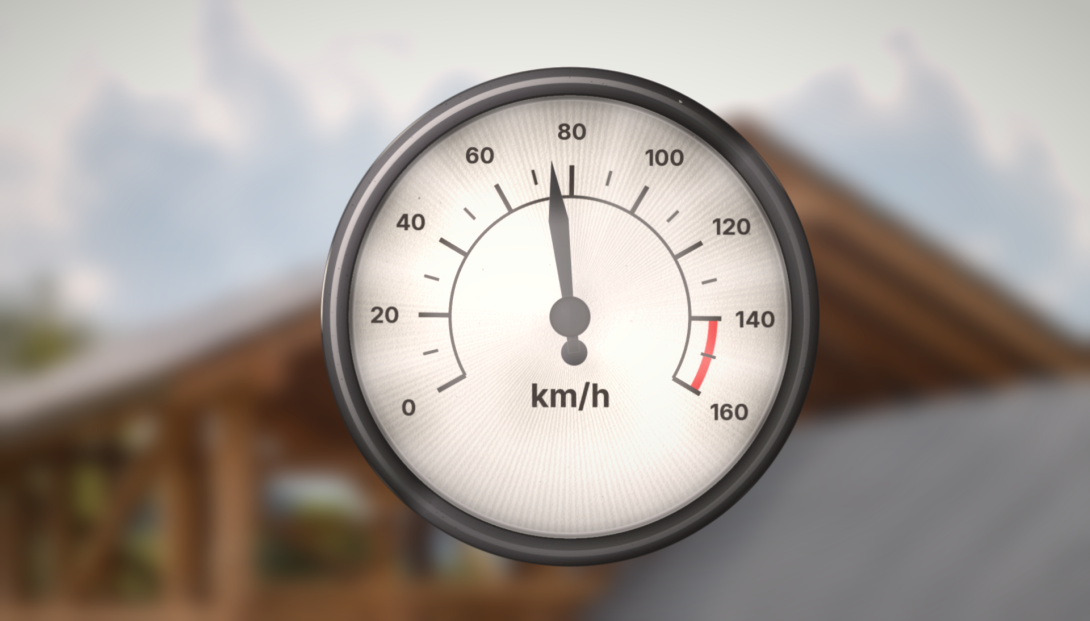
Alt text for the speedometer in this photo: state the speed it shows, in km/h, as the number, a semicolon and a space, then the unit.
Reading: 75; km/h
